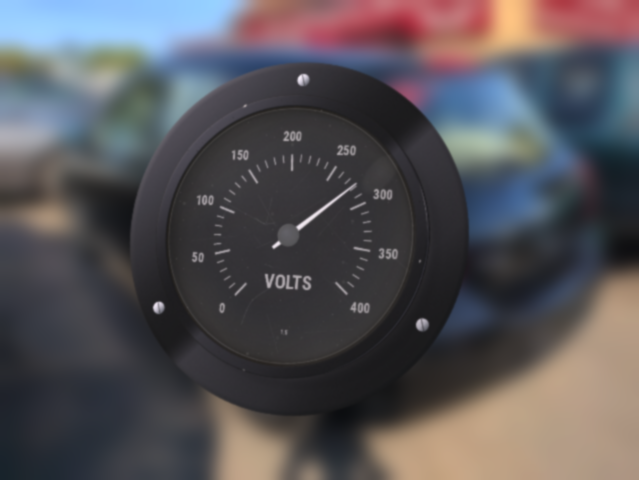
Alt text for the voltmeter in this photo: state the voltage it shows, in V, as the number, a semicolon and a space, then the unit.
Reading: 280; V
